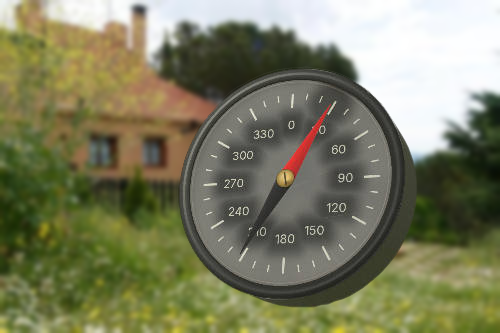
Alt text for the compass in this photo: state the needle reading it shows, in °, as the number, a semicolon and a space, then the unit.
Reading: 30; °
